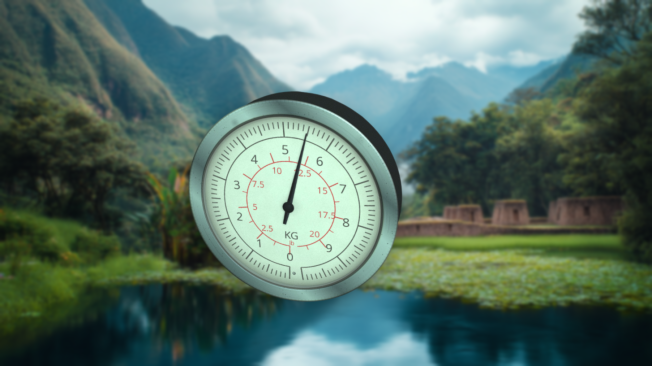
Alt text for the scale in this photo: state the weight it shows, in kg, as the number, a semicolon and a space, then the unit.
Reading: 5.5; kg
